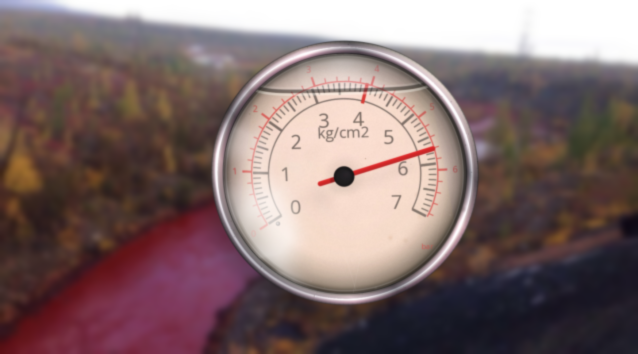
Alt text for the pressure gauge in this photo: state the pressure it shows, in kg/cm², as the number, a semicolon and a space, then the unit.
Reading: 5.7; kg/cm²
